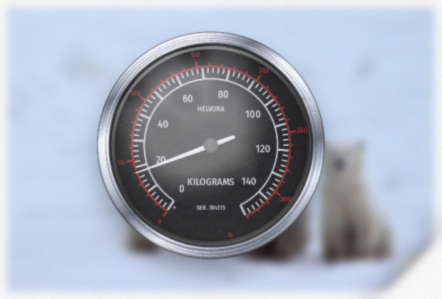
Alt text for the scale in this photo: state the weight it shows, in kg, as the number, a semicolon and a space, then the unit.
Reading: 18; kg
